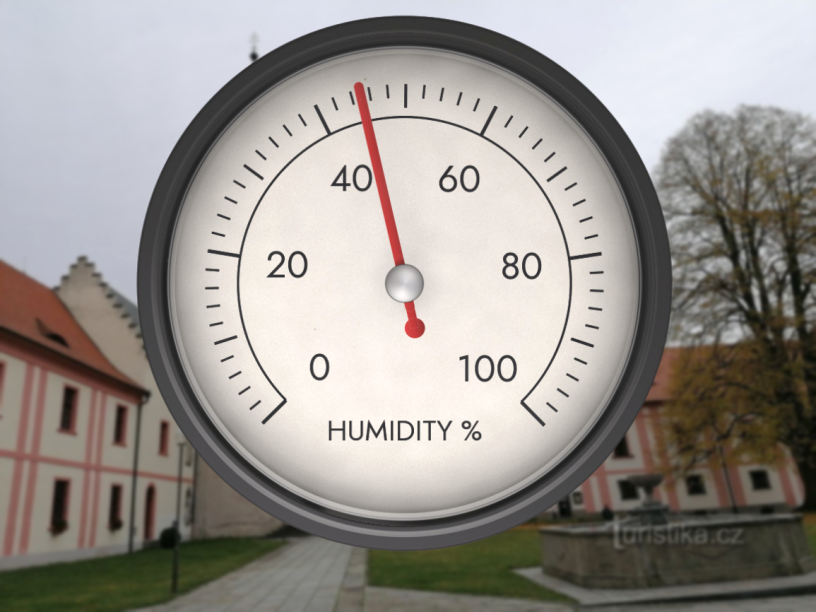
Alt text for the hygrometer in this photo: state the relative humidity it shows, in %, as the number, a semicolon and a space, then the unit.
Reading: 45; %
